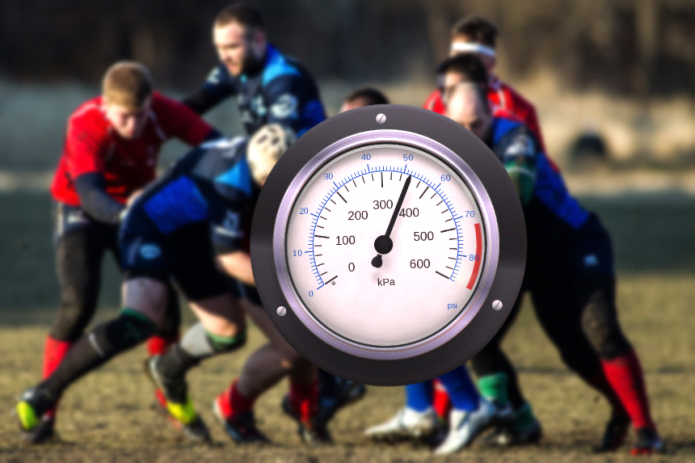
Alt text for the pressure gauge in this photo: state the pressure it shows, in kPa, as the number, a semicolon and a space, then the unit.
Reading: 360; kPa
